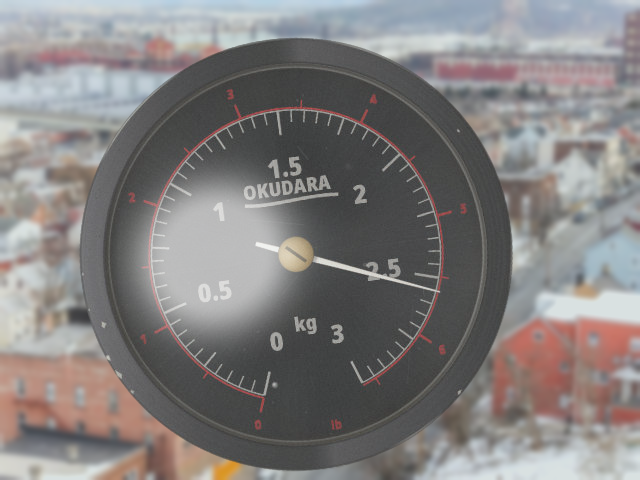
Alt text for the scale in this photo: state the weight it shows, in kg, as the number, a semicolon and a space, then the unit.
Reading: 2.55; kg
